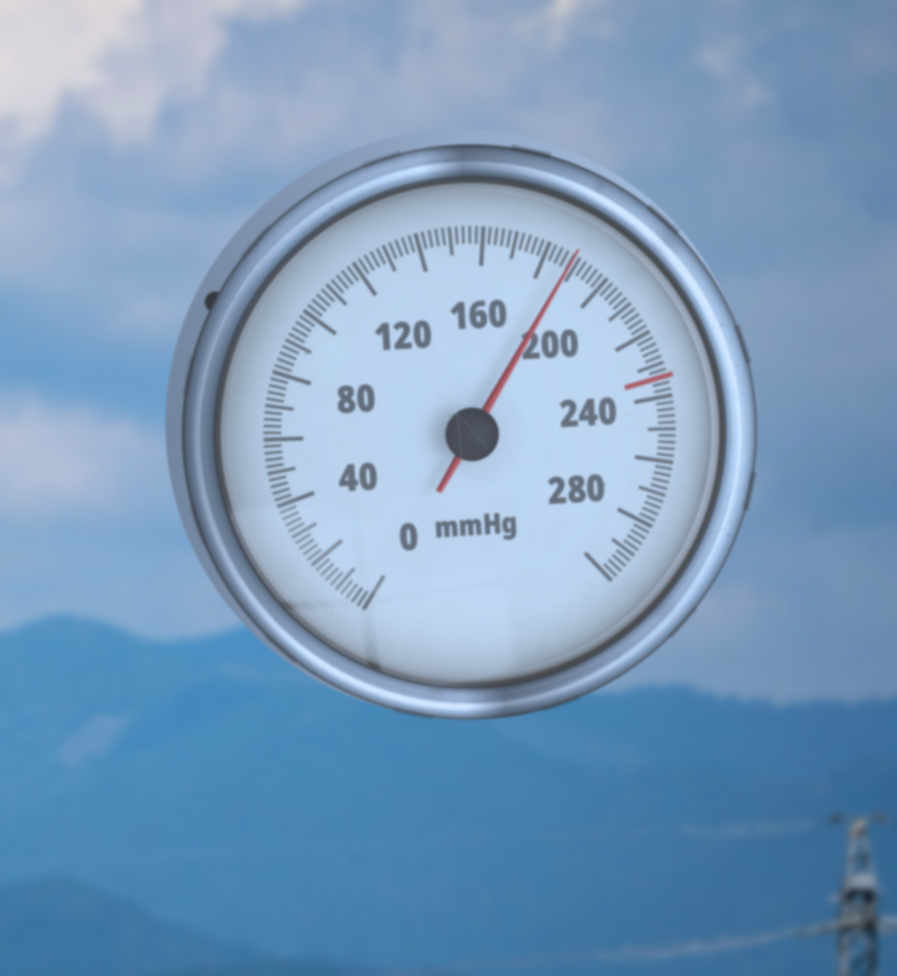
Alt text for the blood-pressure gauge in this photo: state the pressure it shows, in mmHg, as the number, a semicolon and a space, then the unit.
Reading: 188; mmHg
